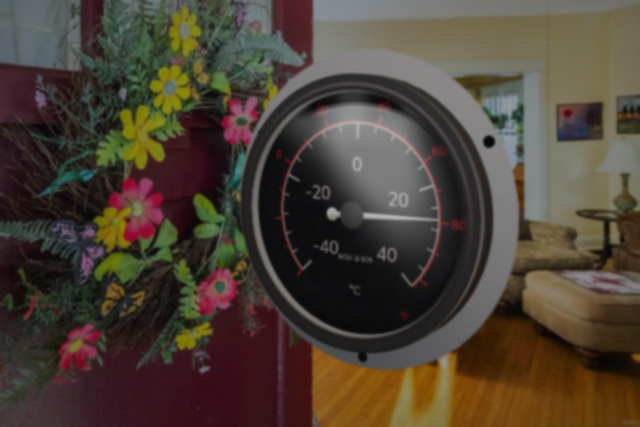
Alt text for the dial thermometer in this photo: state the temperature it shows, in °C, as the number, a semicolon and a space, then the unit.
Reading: 26; °C
